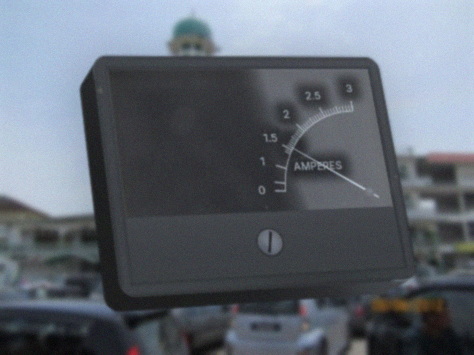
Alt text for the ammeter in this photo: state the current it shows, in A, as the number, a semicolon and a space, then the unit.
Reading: 1.5; A
